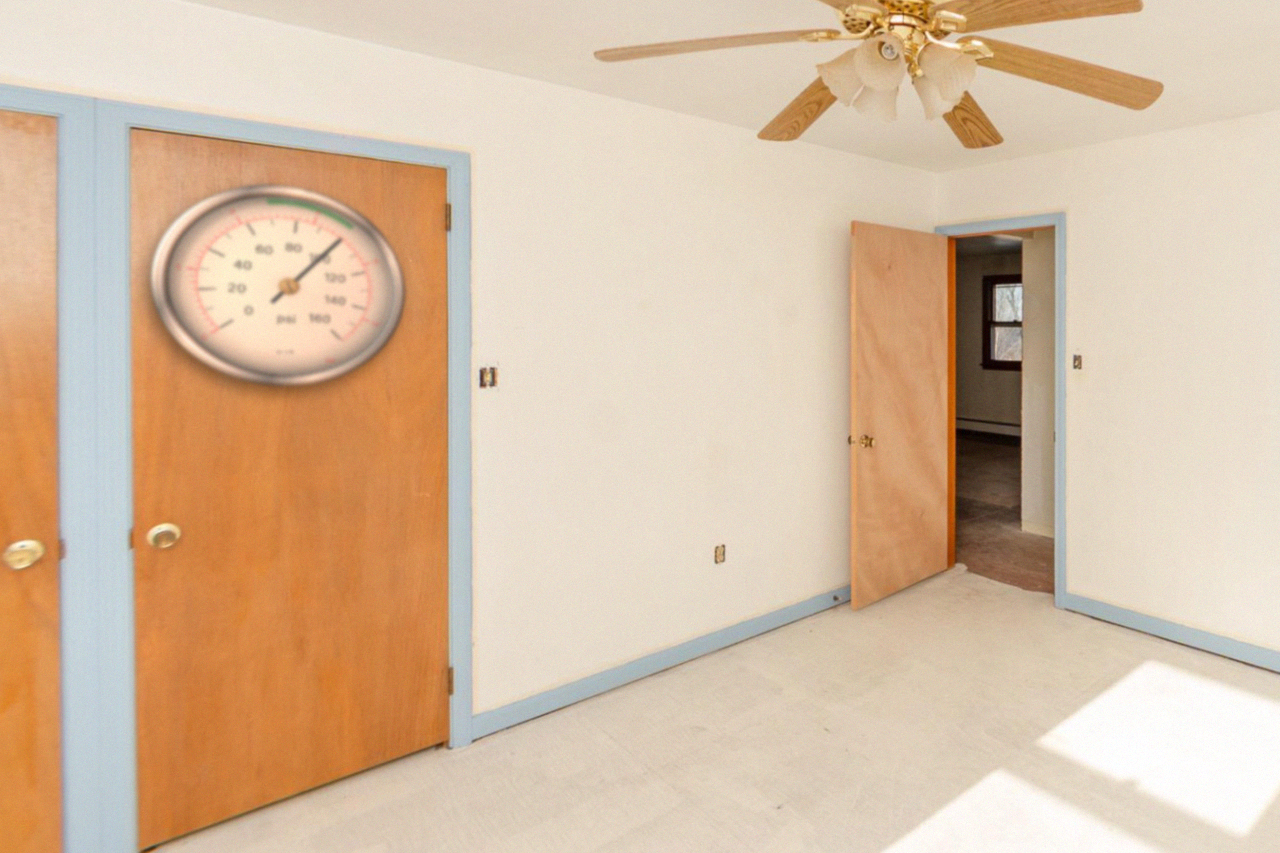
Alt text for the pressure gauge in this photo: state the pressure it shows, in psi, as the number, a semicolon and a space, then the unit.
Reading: 100; psi
